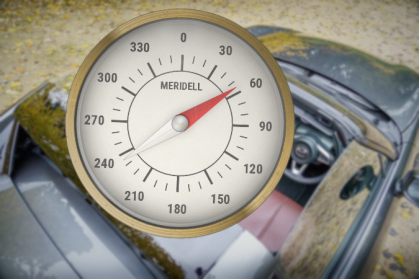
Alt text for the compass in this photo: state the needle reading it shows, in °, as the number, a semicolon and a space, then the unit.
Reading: 55; °
